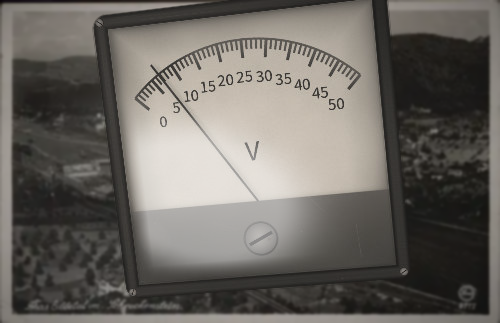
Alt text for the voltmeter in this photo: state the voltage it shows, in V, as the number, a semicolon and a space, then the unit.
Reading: 7; V
